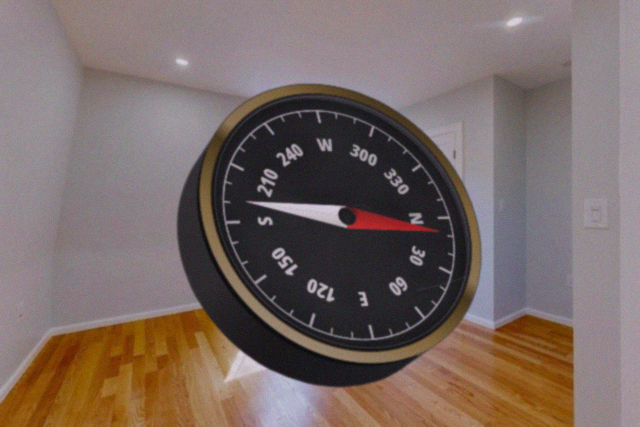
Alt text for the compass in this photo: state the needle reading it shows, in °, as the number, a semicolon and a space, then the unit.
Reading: 10; °
